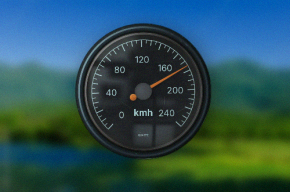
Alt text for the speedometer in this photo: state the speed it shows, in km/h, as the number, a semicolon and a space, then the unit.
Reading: 175; km/h
